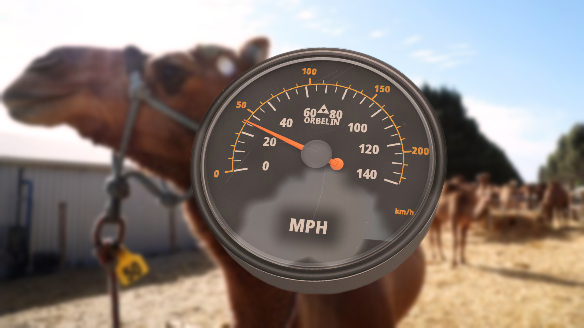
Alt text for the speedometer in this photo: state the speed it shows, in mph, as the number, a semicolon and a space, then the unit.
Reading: 25; mph
